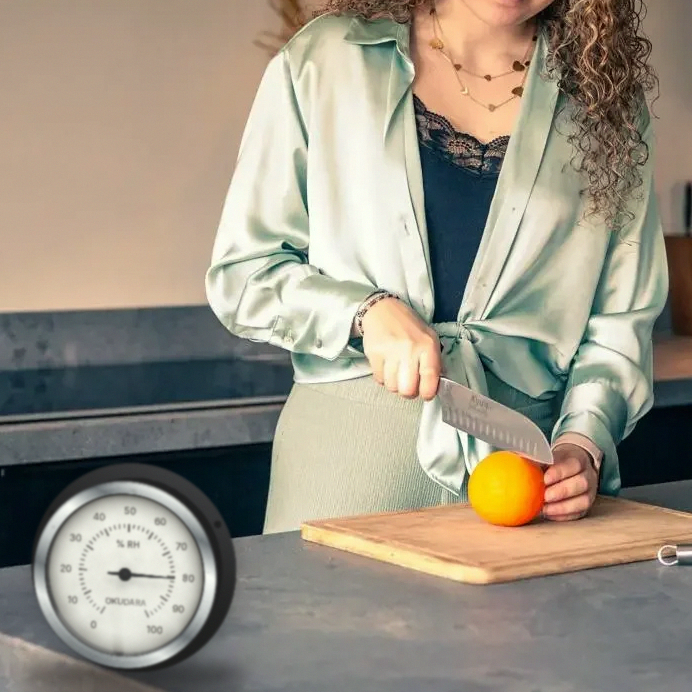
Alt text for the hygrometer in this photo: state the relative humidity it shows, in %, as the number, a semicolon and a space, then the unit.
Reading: 80; %
